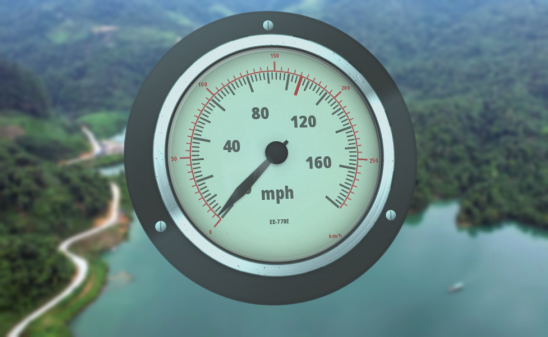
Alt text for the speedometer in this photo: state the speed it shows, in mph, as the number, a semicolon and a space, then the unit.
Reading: 2; mph
